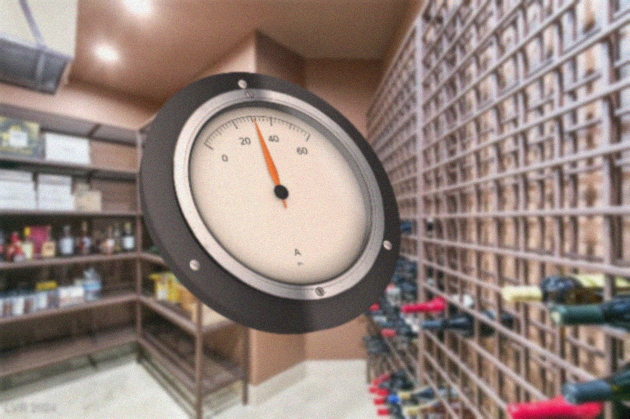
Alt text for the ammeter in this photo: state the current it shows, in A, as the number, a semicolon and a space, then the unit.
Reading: 30; A
